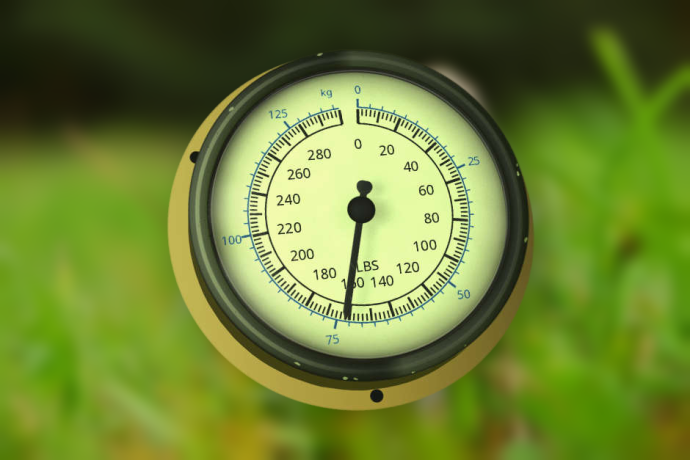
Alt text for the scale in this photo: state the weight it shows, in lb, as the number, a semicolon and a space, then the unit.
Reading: 162; lb
